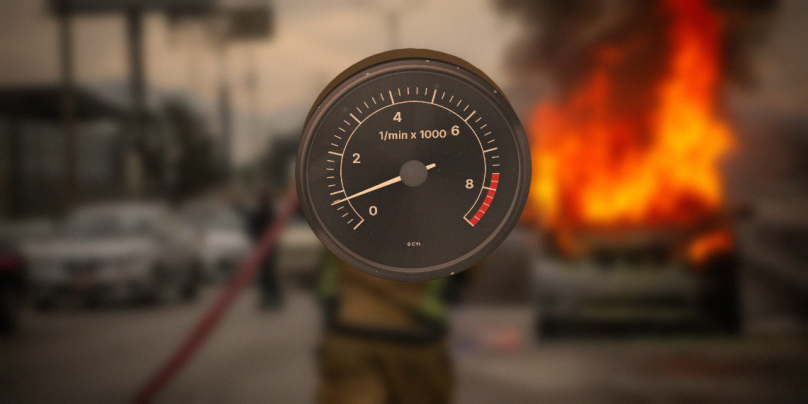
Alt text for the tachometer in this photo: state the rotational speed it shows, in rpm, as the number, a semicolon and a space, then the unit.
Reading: 800; rpm
